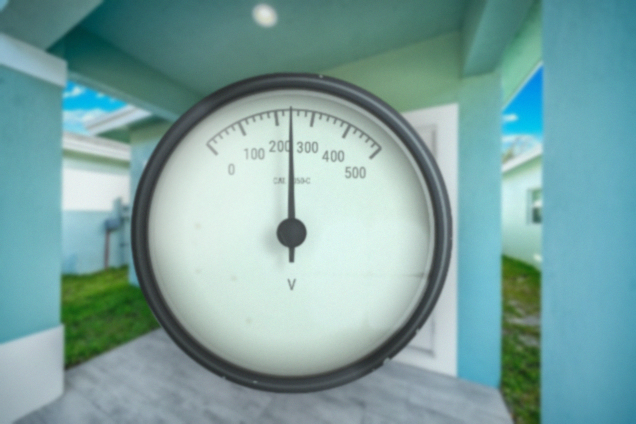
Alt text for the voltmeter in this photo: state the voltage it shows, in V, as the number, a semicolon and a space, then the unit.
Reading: 240; V
